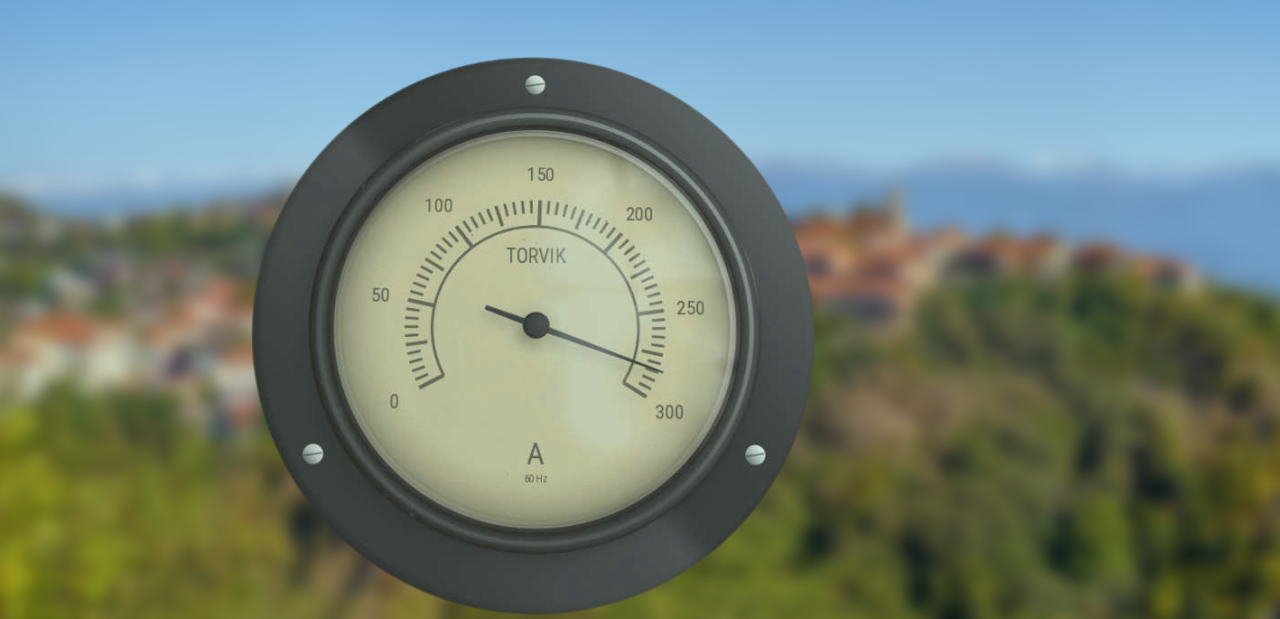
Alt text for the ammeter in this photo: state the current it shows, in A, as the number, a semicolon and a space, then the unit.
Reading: 285; A
